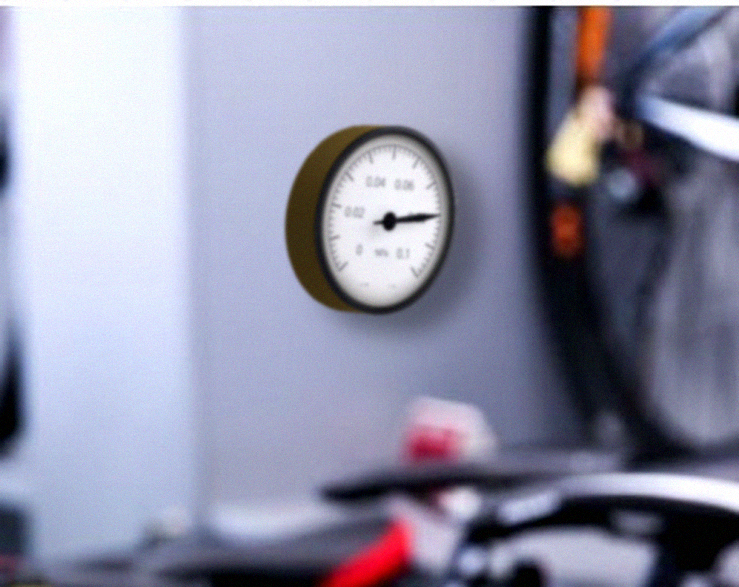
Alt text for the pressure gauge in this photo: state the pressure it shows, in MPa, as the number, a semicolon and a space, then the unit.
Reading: 0.08; MPa
